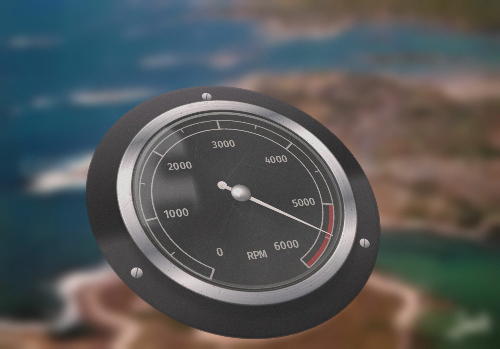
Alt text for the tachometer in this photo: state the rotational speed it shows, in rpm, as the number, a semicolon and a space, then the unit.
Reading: 5500; rpm
